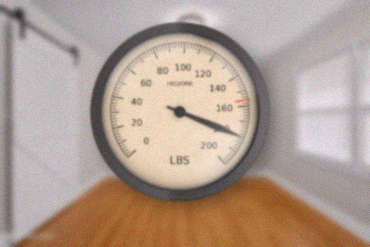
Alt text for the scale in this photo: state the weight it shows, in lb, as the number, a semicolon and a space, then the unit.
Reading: 180; lb
